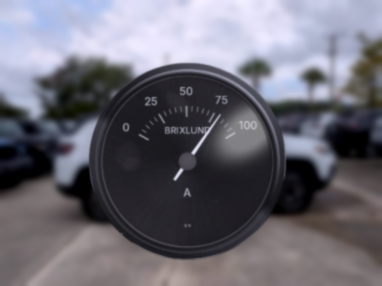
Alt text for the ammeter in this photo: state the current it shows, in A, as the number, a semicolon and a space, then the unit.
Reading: 80; A
